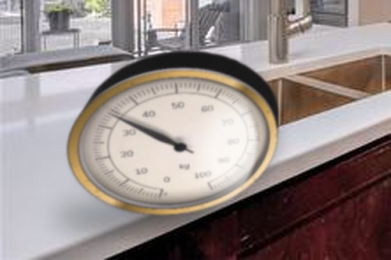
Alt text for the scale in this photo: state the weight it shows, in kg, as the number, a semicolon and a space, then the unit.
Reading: 35; kg
